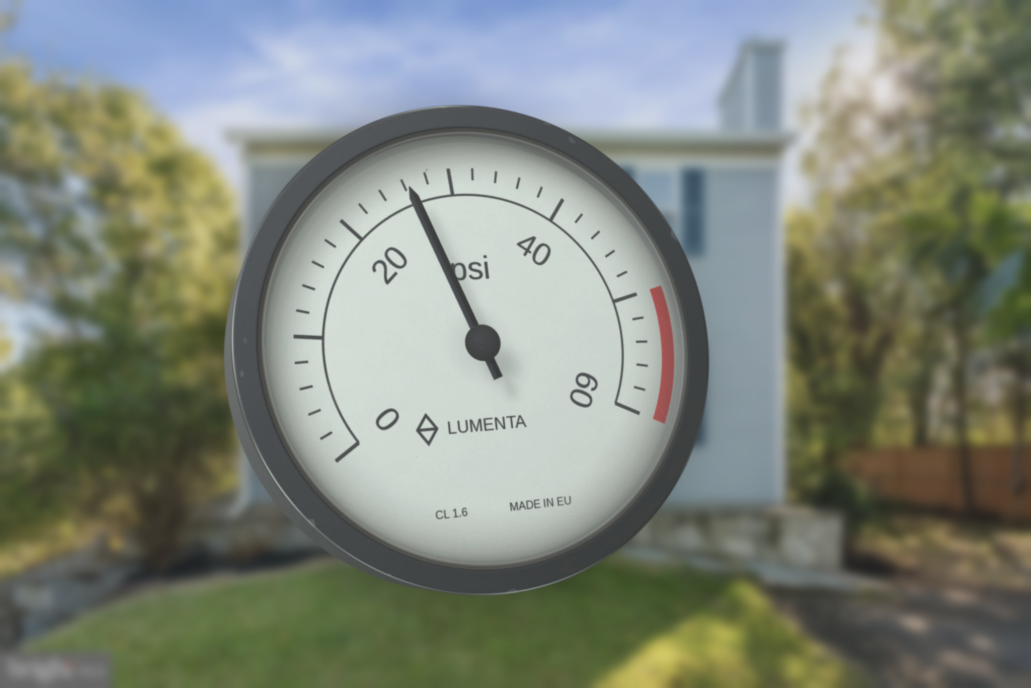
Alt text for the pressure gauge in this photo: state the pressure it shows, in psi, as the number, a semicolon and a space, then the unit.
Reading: 26; psi
